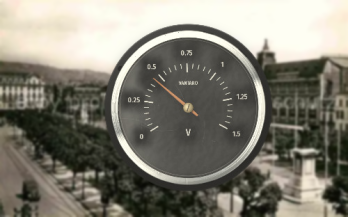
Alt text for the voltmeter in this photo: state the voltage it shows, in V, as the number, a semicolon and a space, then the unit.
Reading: 0.45; V
